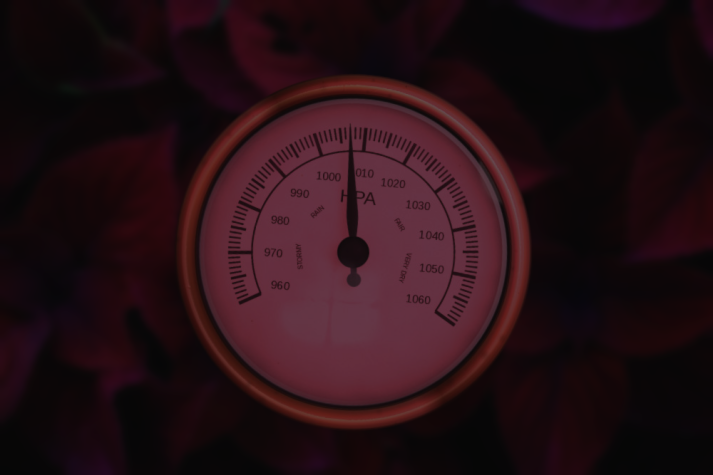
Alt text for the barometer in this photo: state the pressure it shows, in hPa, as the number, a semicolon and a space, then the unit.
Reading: 1007; hPa
